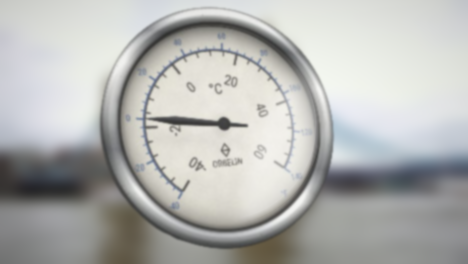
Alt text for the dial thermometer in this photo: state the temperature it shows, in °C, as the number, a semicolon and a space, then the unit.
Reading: -18; °C
